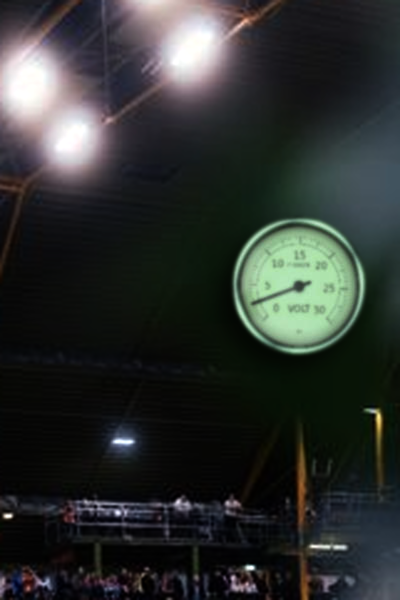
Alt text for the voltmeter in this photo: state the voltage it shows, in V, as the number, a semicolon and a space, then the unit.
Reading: 2.5; V
